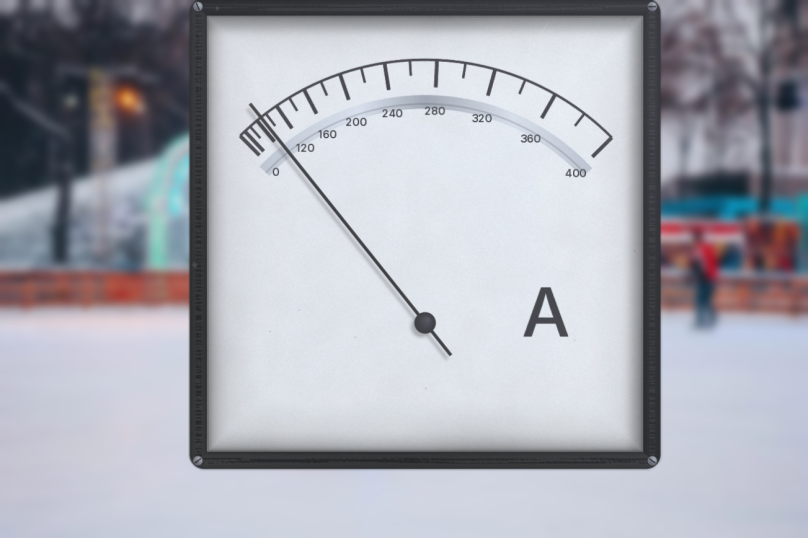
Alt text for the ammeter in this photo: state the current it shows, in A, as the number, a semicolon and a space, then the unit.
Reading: 90; A
